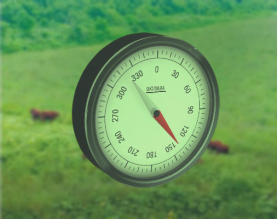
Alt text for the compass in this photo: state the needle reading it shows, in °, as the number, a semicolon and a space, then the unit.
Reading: 140; °
